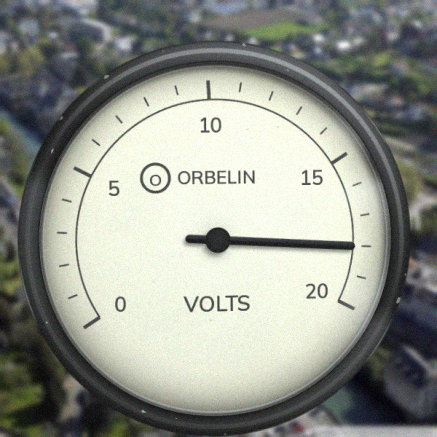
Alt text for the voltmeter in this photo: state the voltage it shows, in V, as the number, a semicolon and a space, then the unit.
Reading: 18; V
